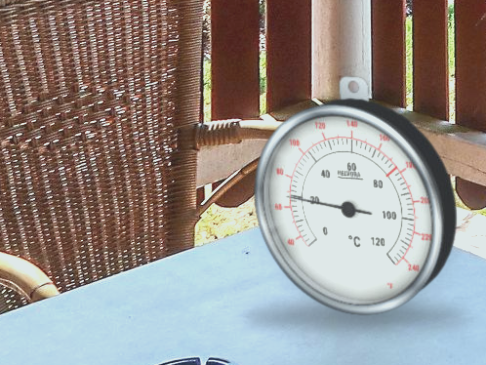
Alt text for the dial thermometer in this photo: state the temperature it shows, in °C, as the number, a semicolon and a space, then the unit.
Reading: 20; °C
